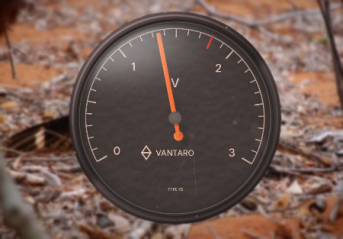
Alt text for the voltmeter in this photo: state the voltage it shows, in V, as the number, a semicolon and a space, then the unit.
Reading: 1.35; V
